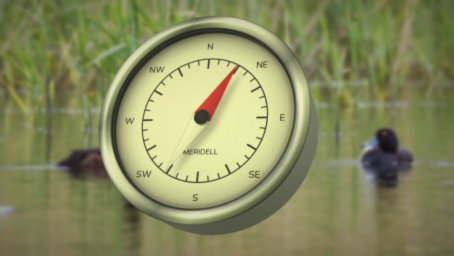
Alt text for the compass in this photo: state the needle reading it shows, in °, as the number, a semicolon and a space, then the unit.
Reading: 30; °
